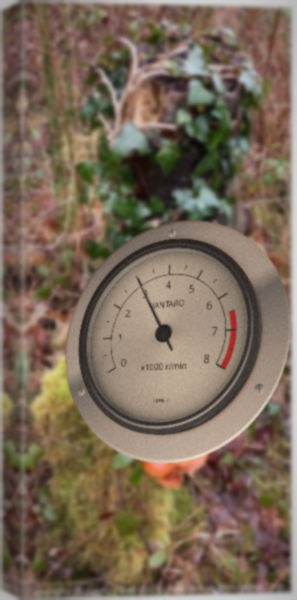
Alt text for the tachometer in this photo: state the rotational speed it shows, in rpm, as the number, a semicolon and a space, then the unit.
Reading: 3000; rpm
